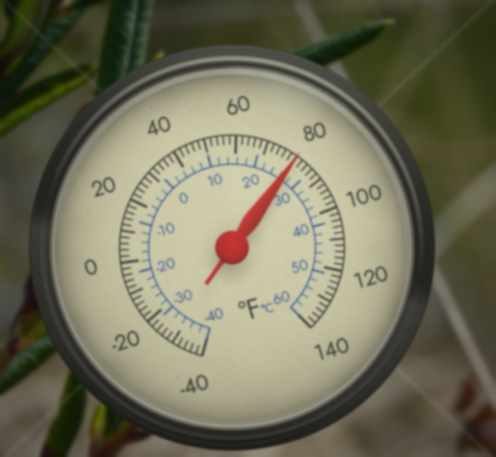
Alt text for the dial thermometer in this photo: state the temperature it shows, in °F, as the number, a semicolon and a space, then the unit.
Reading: 80; °F
